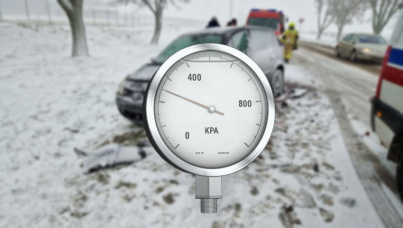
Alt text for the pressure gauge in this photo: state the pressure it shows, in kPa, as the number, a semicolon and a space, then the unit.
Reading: 250; kPa
